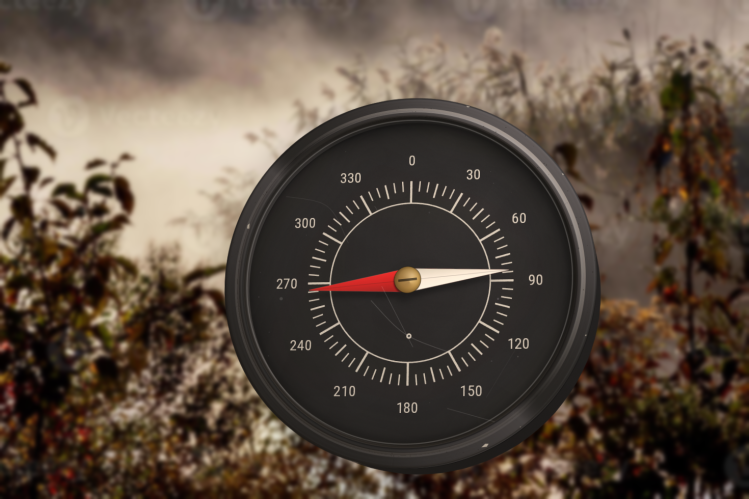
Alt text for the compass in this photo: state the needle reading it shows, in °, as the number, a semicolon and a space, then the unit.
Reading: 265; °
